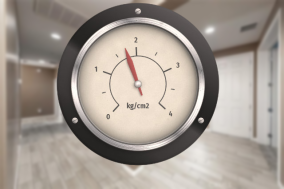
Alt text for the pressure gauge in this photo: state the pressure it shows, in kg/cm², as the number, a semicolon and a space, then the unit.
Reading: 1.75; kg/cm²
